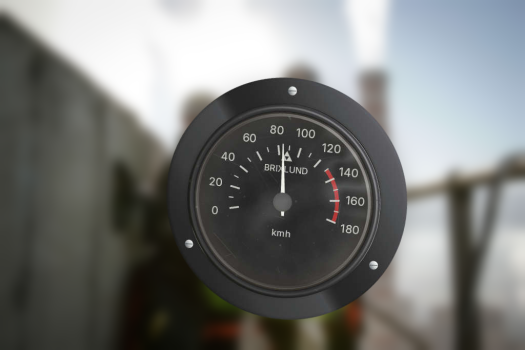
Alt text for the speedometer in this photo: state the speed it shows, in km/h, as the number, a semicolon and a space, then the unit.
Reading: 85; km/h
